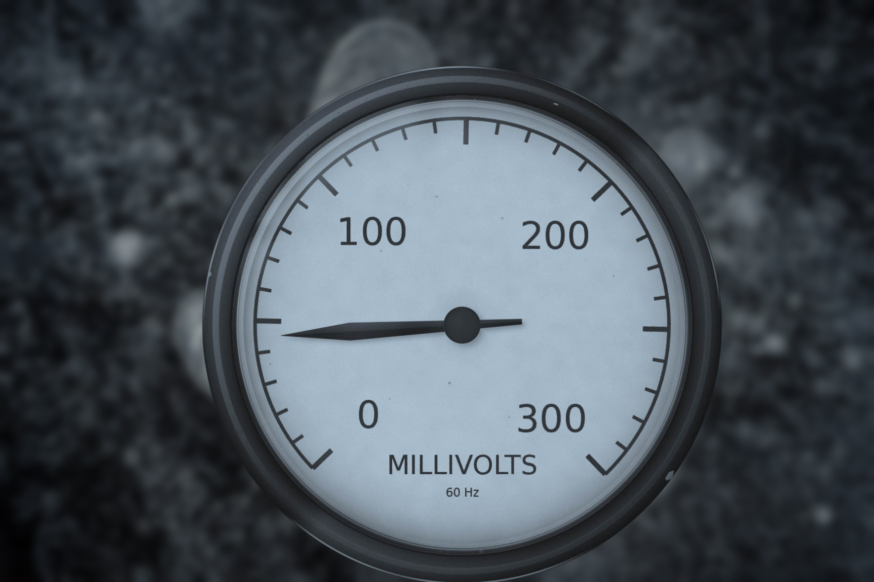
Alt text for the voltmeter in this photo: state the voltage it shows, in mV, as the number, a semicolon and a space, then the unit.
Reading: 45; mV
